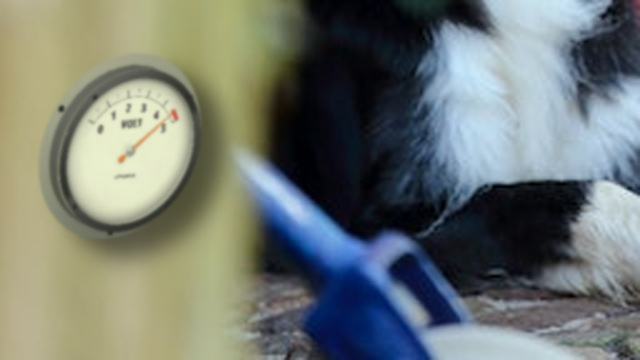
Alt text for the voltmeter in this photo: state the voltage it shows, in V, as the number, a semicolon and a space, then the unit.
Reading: 4.5; V
